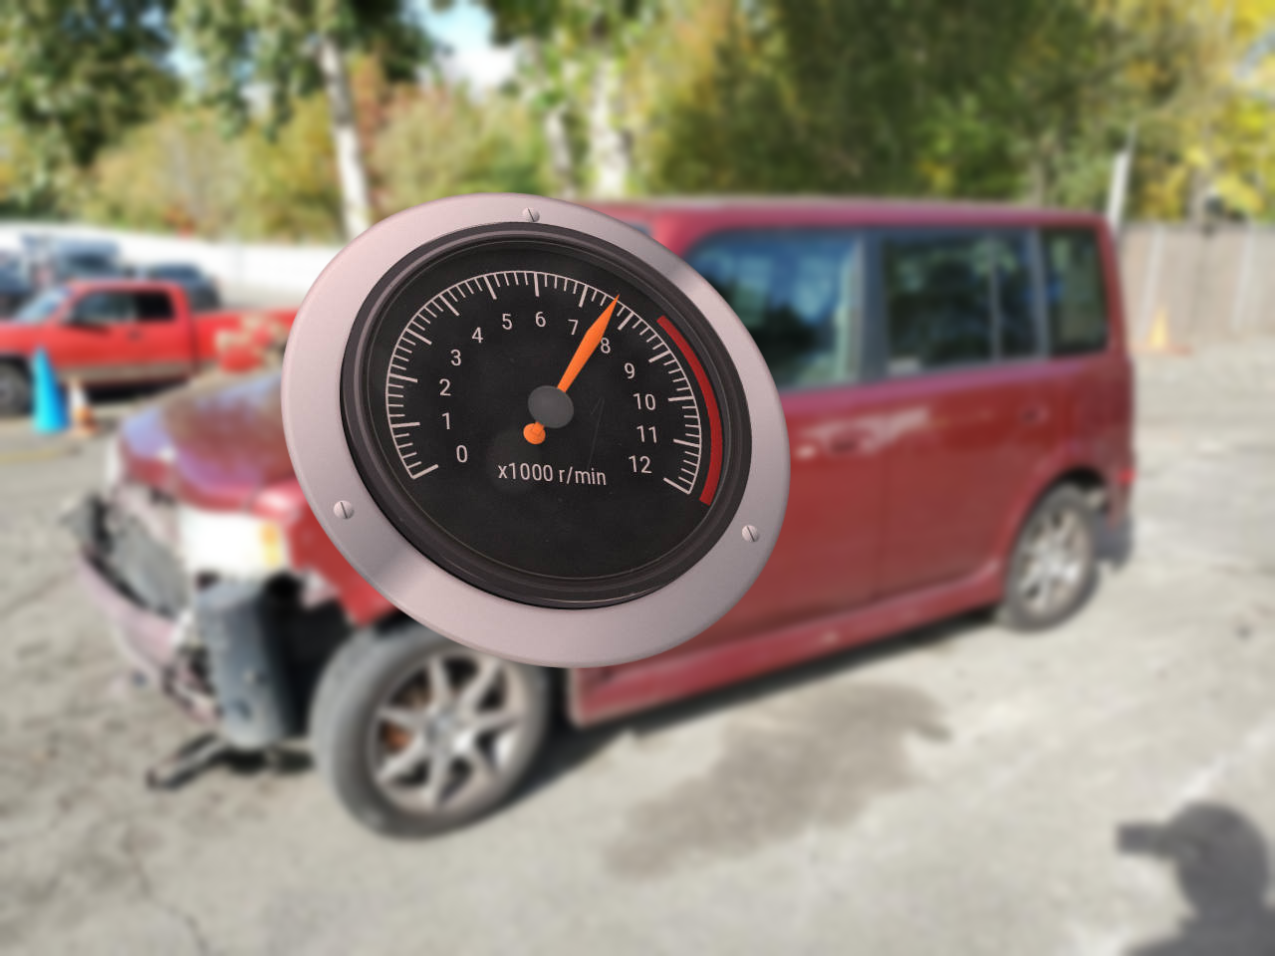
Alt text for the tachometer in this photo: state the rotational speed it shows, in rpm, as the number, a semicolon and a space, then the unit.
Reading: 7600; rpm
